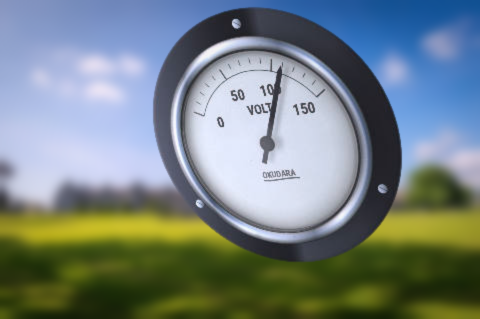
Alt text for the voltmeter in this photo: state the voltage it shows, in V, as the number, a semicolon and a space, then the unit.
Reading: 110; V
